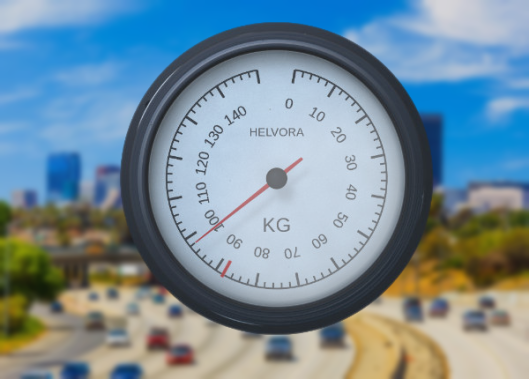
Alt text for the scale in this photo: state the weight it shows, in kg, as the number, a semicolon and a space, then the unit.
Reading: 98; kg
